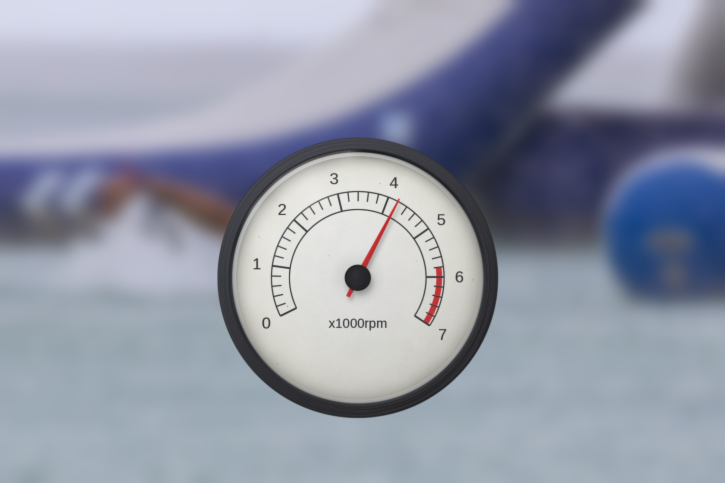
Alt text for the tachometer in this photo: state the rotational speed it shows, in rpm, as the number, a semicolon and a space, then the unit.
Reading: 4200; rpm
